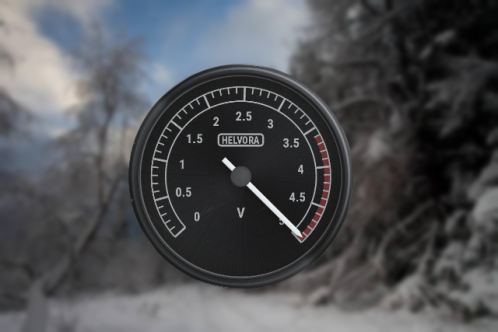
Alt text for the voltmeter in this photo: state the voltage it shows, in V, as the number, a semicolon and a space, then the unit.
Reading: 4.95; V
